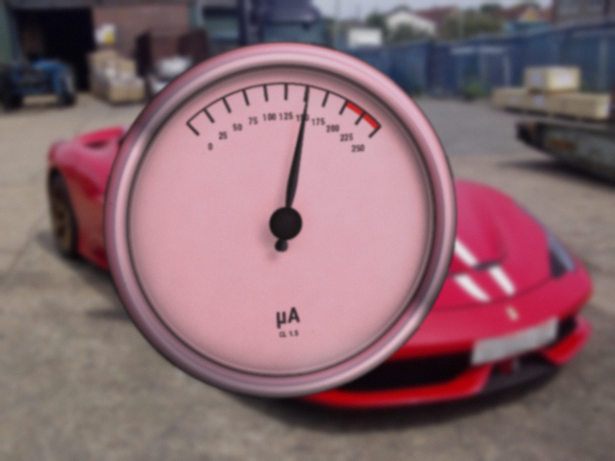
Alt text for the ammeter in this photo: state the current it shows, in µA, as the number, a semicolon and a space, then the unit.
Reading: 150; µA
